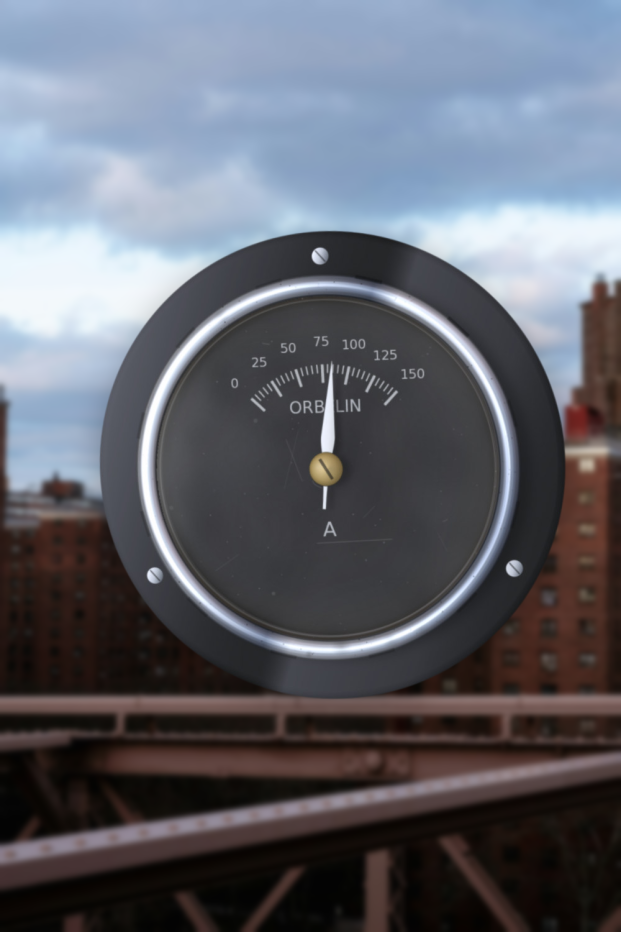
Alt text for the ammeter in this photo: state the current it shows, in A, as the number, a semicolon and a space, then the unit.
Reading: 85; A
